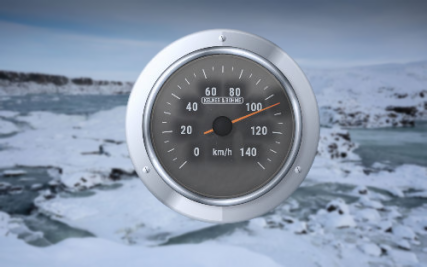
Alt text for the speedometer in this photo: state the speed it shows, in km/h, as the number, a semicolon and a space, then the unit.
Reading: 105; km/h
